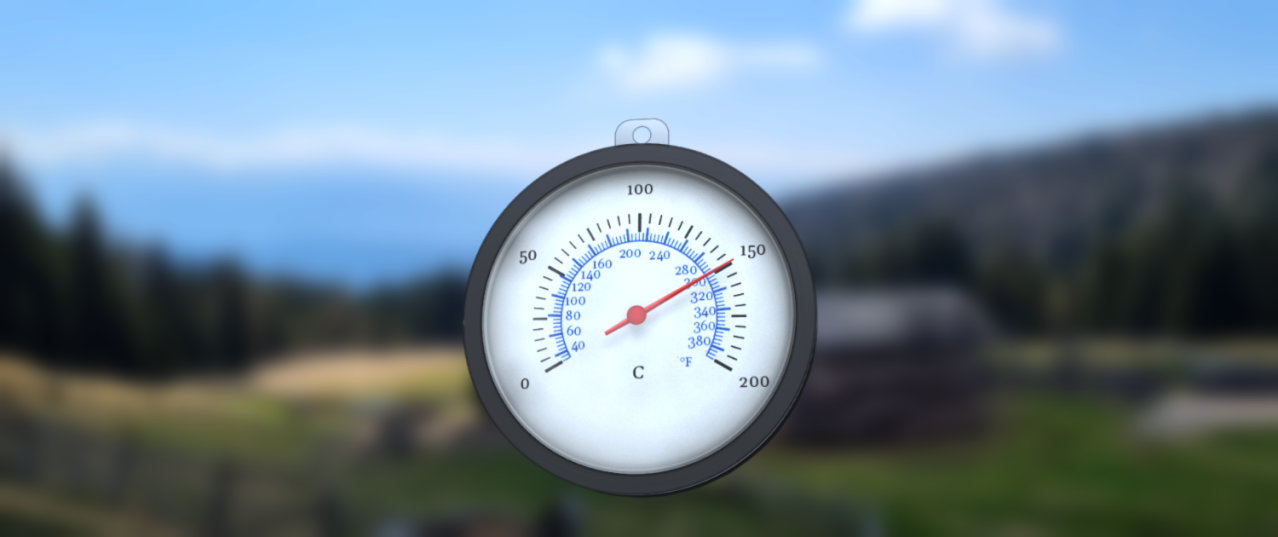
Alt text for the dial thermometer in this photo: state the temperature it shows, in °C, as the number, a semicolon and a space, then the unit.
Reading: 150; °C
